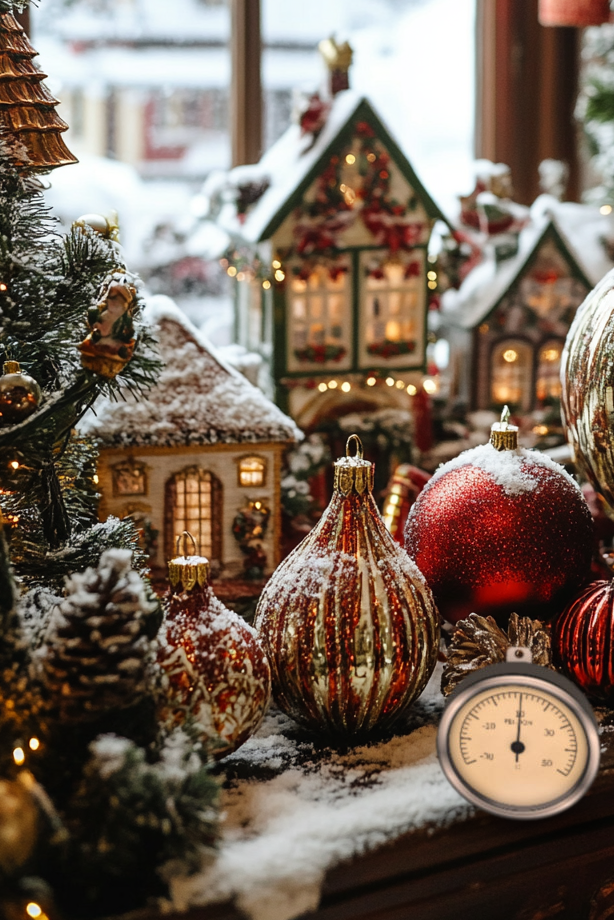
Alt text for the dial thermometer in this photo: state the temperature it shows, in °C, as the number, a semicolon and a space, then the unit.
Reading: 10; °C
